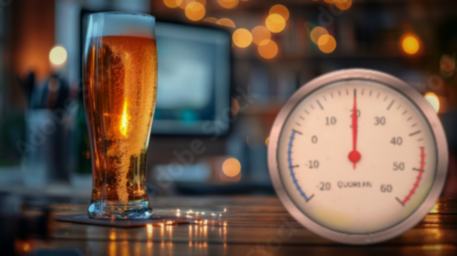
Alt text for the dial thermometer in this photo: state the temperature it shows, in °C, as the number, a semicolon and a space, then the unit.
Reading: 20; °C
